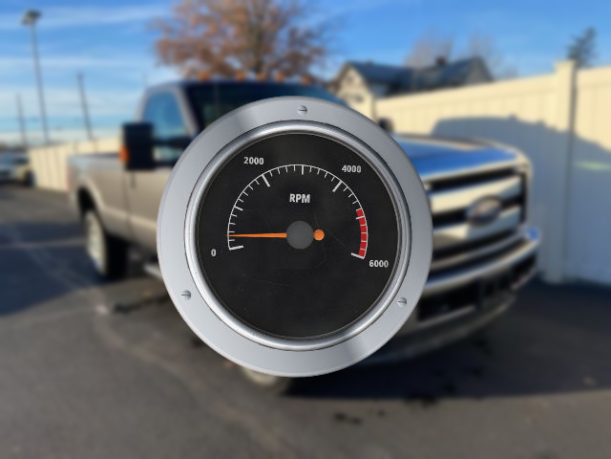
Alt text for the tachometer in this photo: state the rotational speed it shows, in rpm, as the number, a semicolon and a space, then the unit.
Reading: 300; rpm
